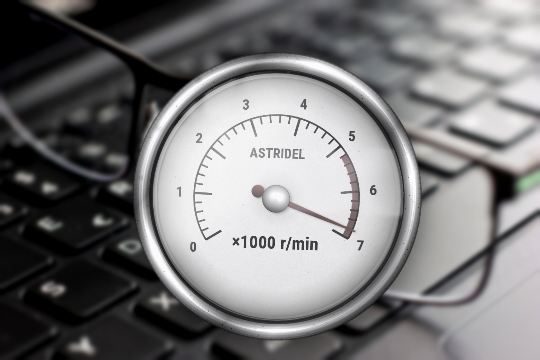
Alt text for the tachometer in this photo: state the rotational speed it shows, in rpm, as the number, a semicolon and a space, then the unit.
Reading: 6800; rpm
